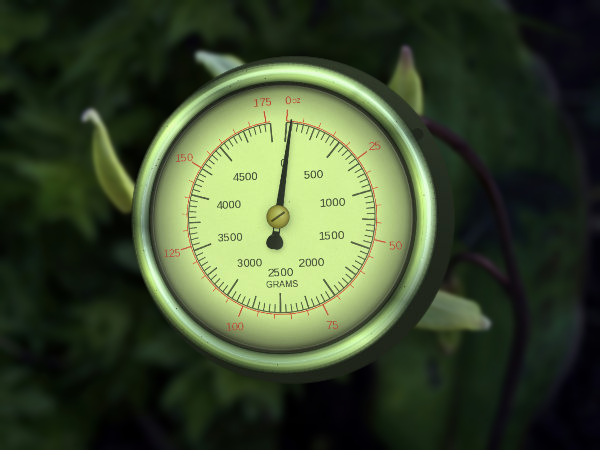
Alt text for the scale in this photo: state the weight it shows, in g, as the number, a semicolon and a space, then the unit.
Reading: 50; g
